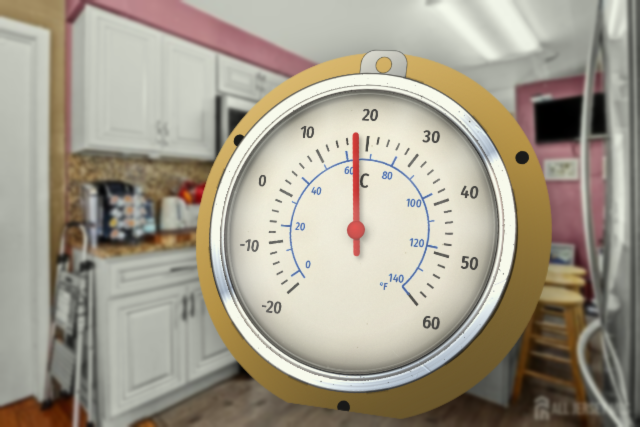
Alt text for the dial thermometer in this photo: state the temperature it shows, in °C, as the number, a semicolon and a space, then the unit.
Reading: 18; °C
